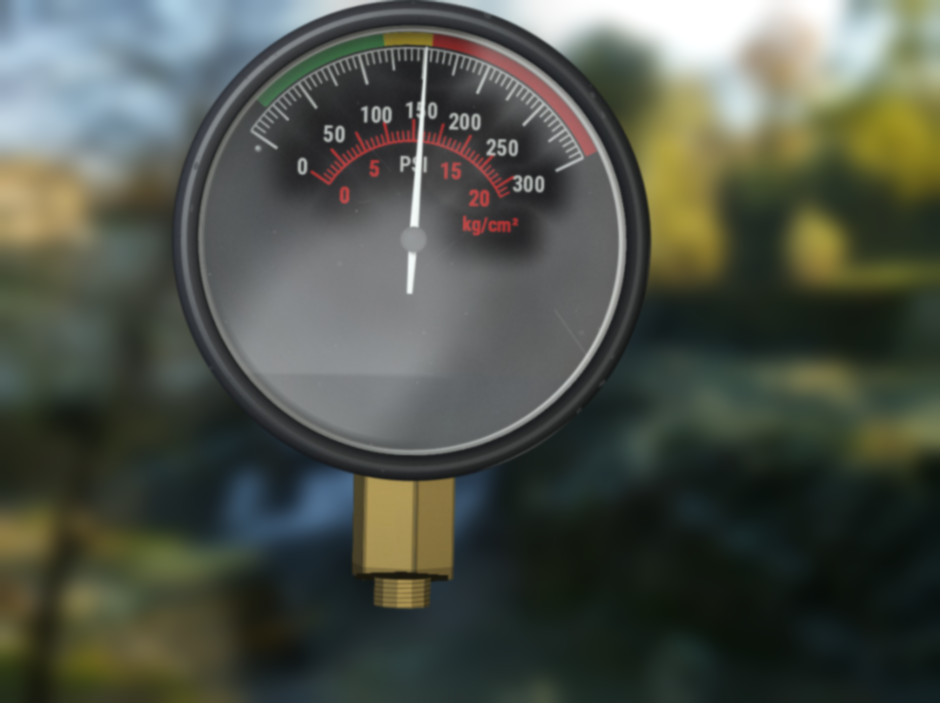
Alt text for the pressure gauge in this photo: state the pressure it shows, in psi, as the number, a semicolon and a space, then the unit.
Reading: 150; psi
